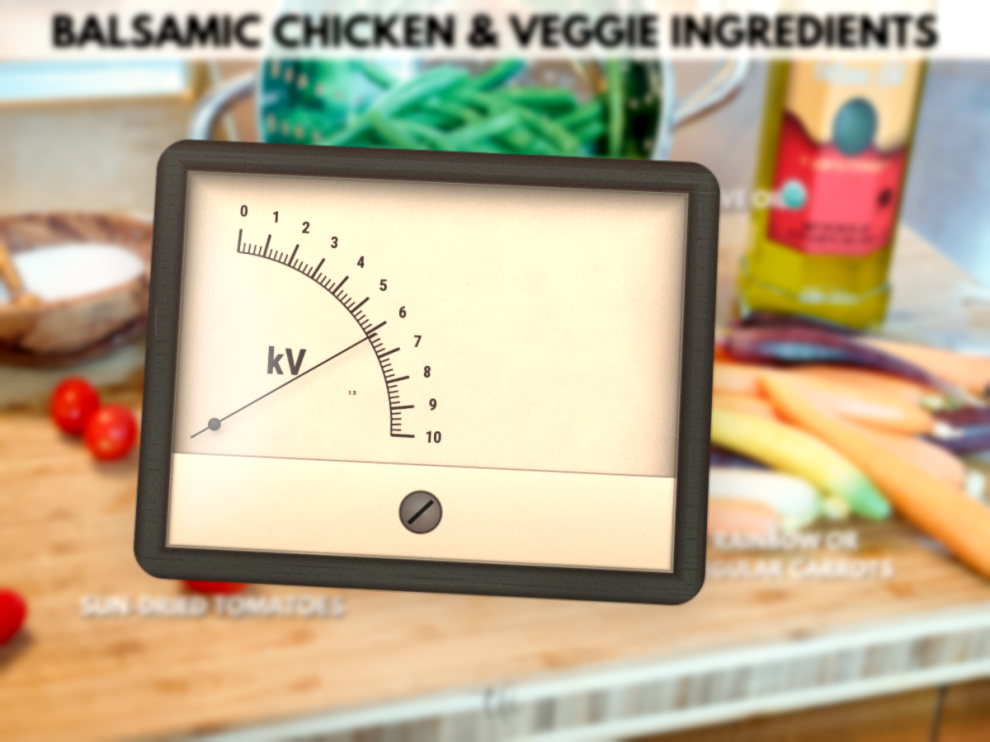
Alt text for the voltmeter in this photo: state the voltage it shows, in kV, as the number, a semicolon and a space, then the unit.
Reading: 6.2; kV
